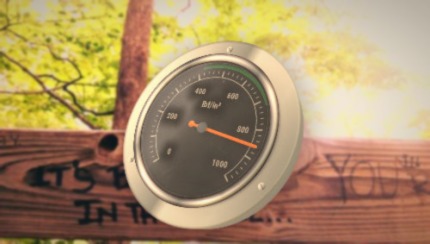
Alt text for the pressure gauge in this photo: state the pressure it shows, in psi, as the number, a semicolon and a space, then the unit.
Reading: 860; psi
